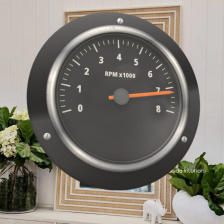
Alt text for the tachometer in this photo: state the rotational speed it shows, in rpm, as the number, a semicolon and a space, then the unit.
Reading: 7200; rpm
